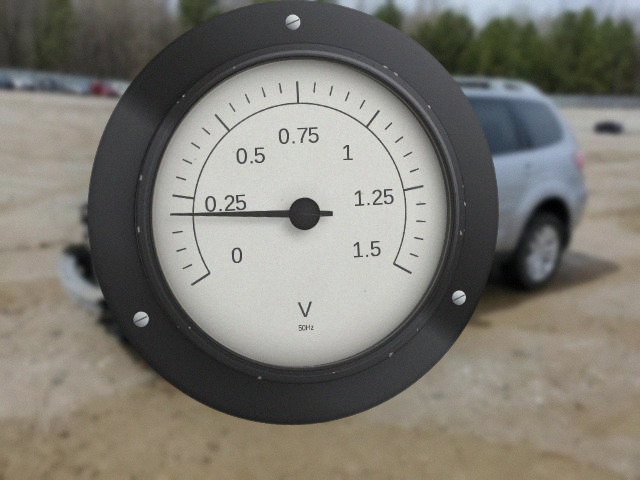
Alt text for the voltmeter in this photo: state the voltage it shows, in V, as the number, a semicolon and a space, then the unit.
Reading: 0.2; V
